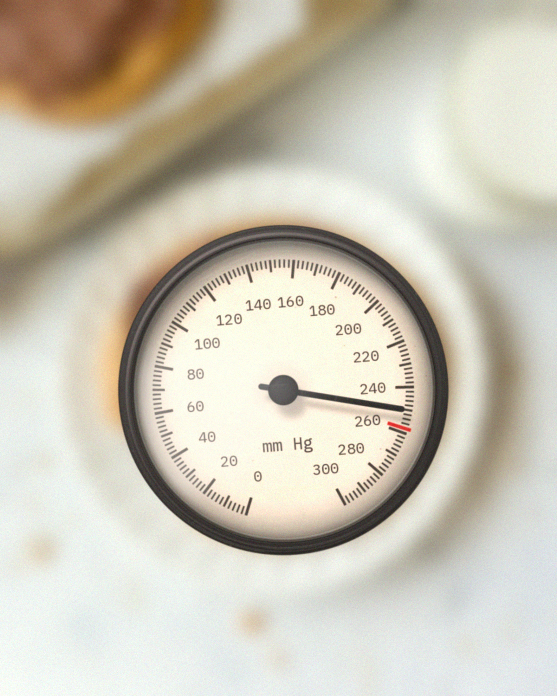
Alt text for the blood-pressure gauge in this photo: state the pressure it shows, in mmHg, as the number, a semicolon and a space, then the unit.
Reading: 250; mmHg
